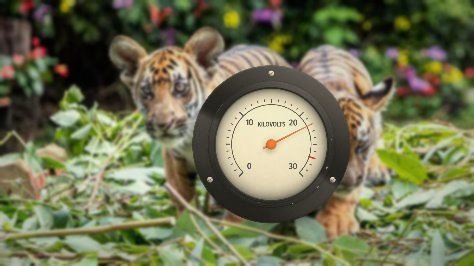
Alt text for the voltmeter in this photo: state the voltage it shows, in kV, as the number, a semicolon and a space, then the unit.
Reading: 22; kV
